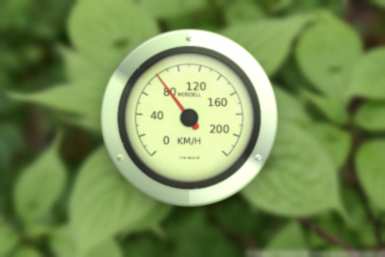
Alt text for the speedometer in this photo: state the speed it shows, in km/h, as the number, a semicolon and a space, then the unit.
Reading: 80; km/h
